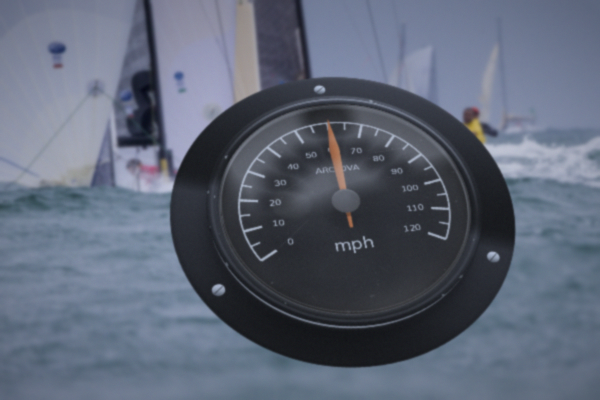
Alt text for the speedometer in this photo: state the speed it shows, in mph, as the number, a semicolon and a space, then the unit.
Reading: 60; mph
